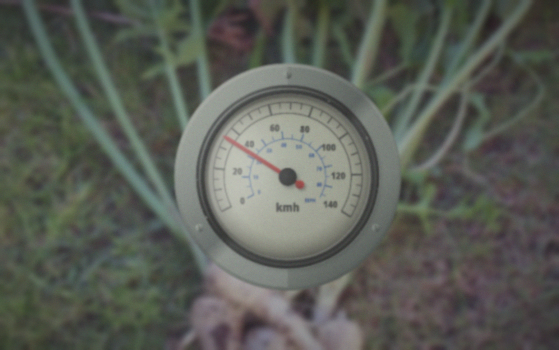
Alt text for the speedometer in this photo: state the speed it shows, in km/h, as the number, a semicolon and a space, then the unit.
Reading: 35; km/h
